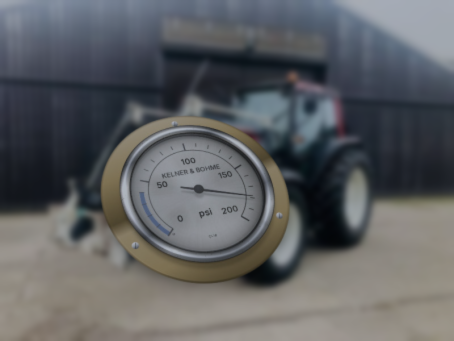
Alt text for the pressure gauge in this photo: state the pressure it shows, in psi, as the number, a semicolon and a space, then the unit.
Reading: 180; psi
